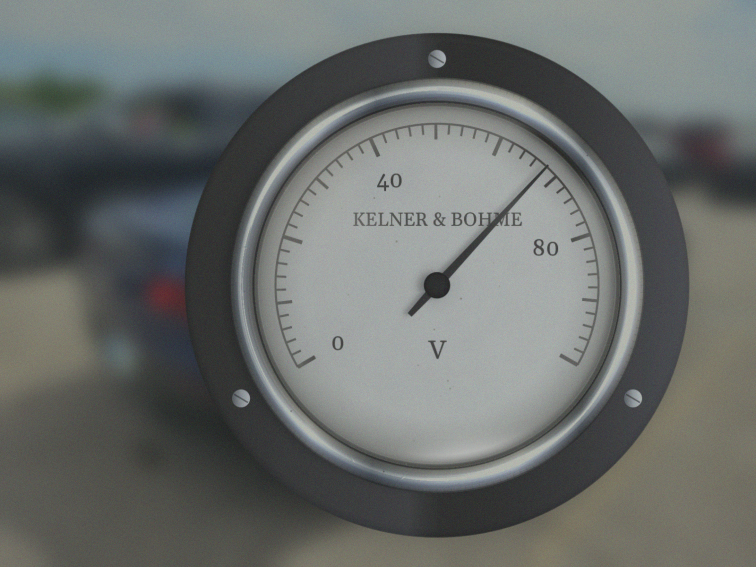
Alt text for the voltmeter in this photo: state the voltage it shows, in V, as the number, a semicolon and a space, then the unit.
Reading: 68; V
